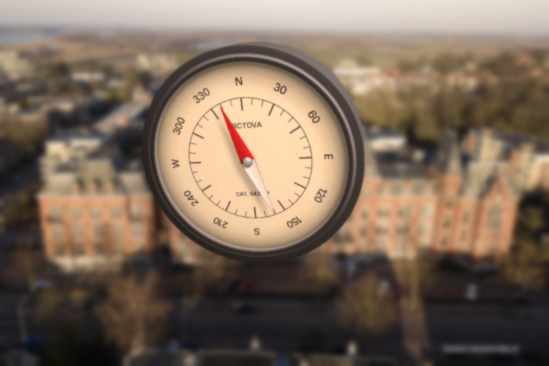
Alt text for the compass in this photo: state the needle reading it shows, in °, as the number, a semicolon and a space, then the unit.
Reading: 340; °
